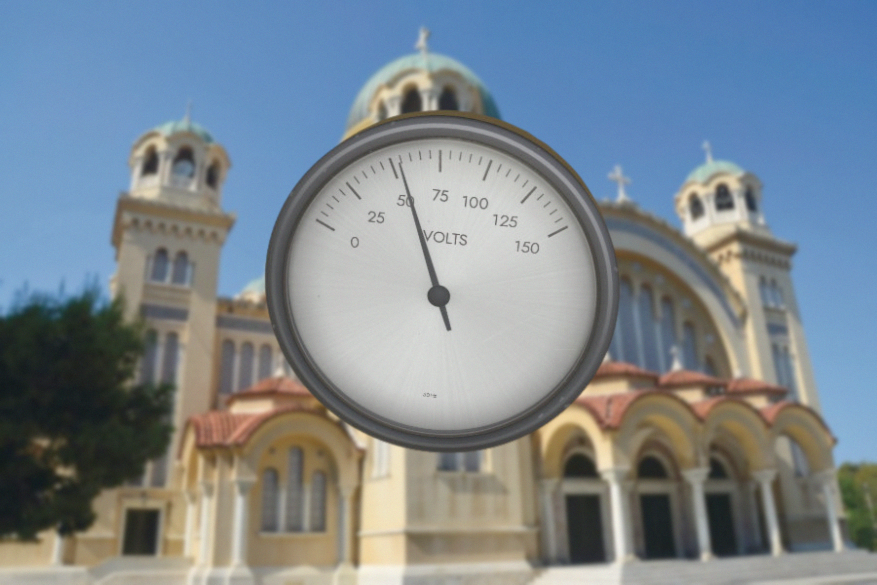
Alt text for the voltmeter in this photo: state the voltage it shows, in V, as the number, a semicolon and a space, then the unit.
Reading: 55; V
